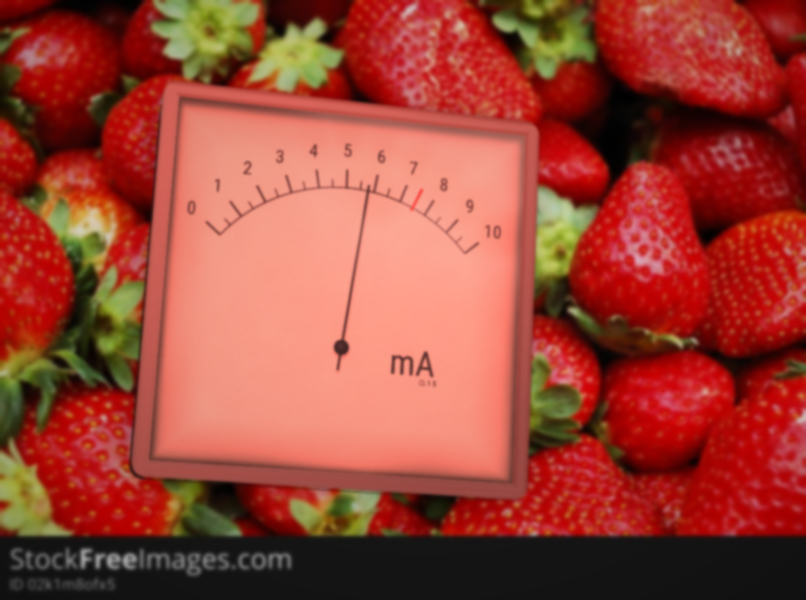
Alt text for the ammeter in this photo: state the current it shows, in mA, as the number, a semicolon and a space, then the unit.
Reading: 5.75; mA
